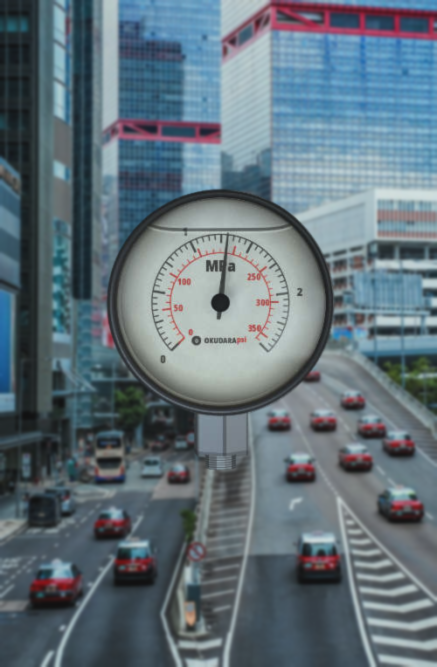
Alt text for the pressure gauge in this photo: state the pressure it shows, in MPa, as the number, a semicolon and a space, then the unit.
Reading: 1.3; MPa
